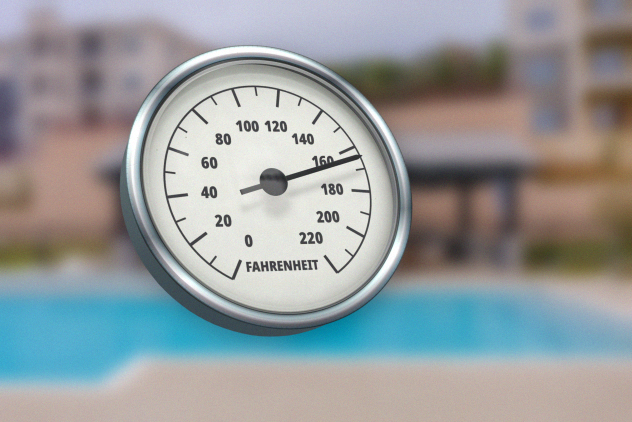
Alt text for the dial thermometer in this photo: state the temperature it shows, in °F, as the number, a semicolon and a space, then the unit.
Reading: 165; °F
